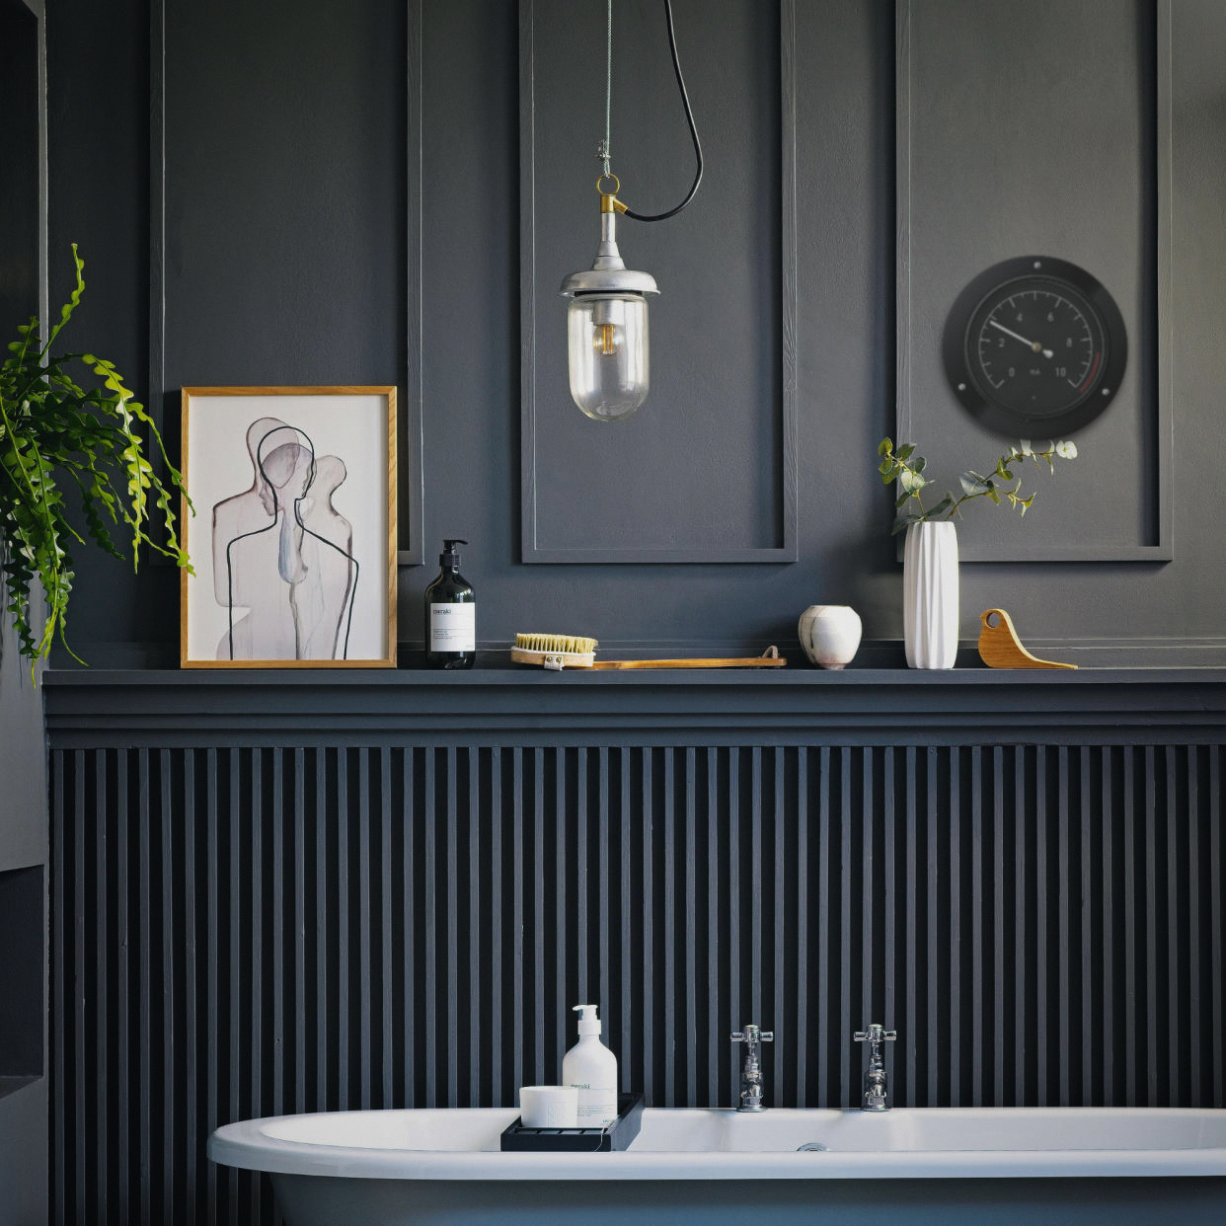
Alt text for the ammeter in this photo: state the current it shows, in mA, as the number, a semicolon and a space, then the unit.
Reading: 2.75; mA
